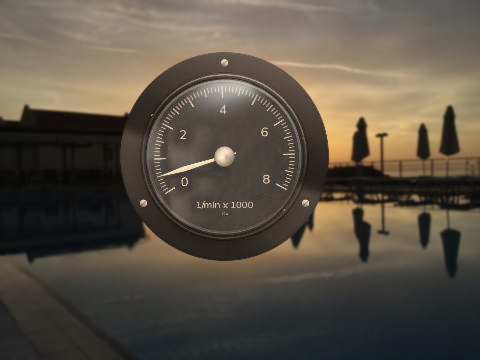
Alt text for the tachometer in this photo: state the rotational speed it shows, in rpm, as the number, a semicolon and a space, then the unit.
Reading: 500; rpm
